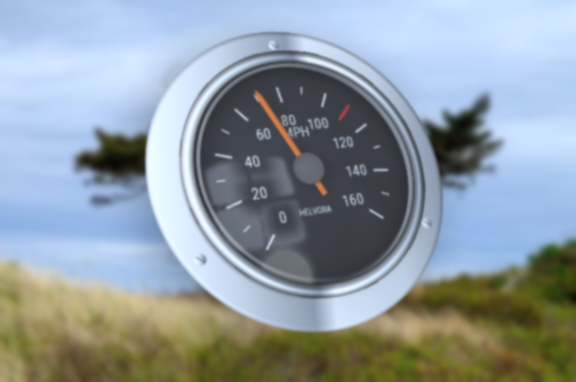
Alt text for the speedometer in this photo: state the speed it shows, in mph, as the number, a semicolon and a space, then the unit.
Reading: 70; mph
